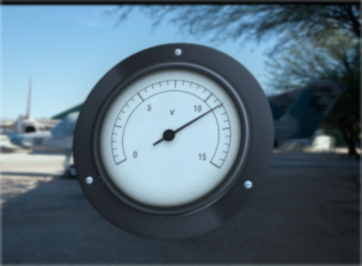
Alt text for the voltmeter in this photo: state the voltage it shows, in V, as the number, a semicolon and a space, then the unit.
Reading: 11; V
